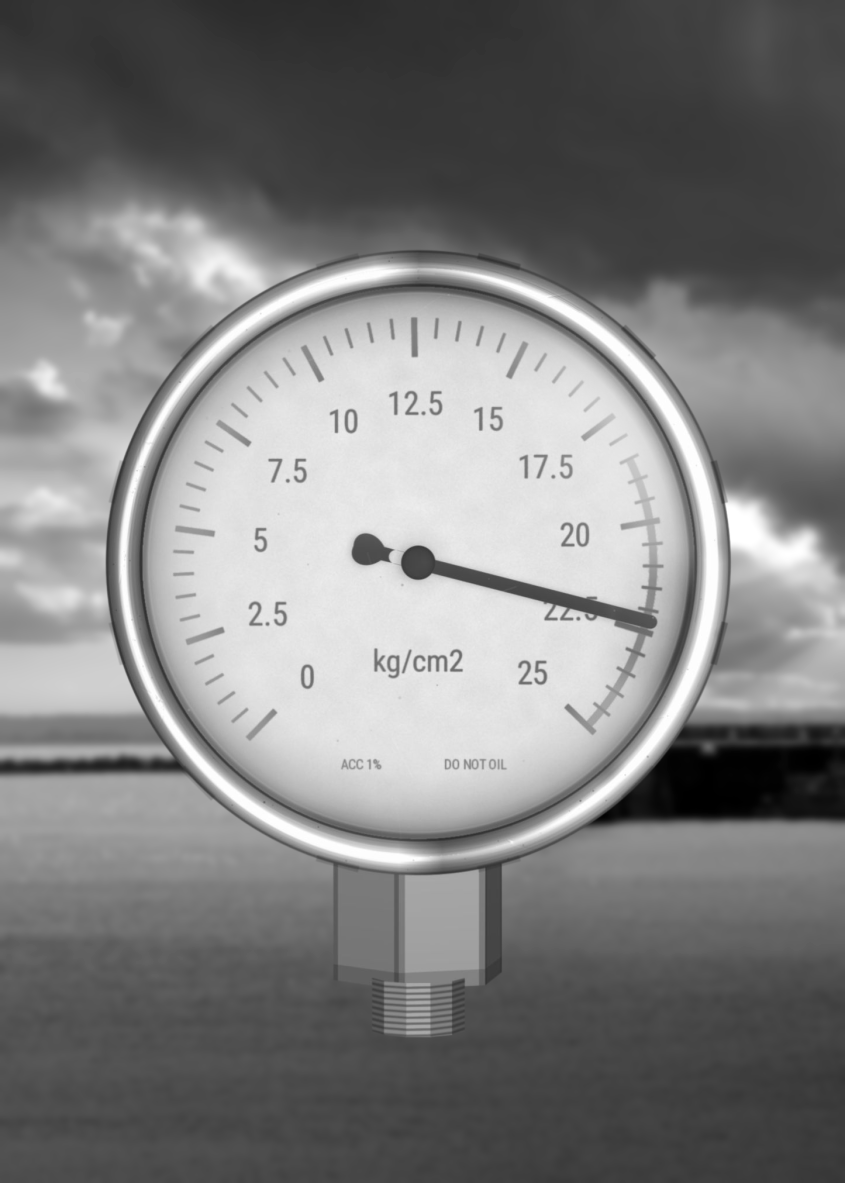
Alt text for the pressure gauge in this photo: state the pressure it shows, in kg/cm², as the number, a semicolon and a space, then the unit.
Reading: 22.25; kg/cm²
